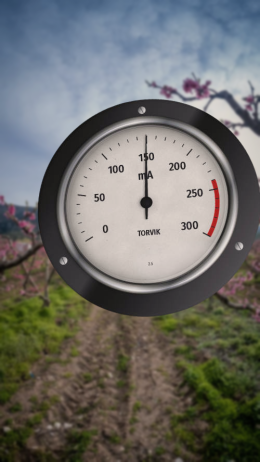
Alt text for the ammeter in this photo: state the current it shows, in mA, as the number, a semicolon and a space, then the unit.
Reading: 150; mA
